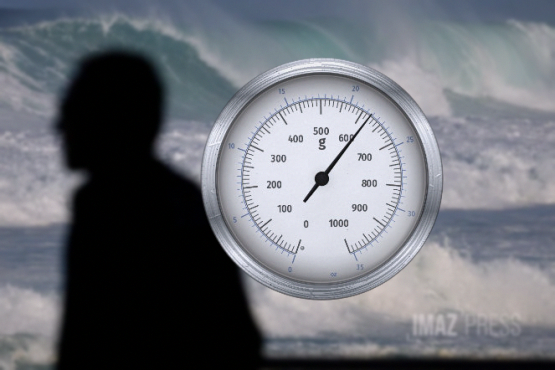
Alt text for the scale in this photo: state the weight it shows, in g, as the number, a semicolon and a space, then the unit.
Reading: 620; g
